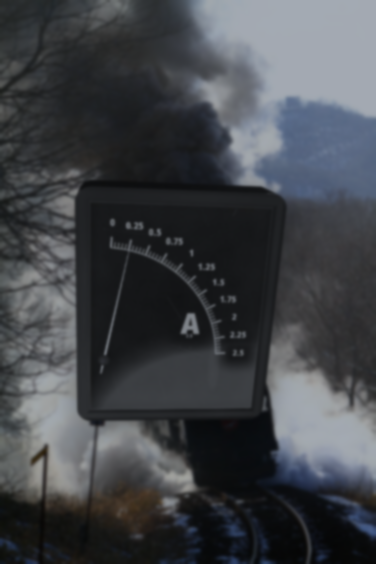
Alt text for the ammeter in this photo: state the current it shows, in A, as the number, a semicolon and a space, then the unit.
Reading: 0.25; A
